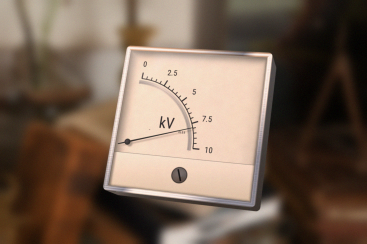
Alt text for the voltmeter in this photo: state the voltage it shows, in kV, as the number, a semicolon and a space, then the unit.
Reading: 8; kV
